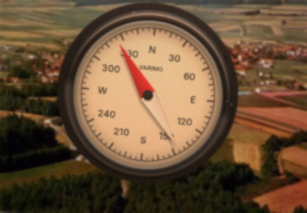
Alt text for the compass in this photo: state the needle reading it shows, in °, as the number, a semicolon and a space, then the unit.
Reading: 325; °
